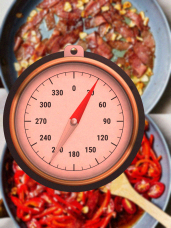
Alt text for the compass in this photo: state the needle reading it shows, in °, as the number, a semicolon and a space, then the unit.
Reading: 30; °
